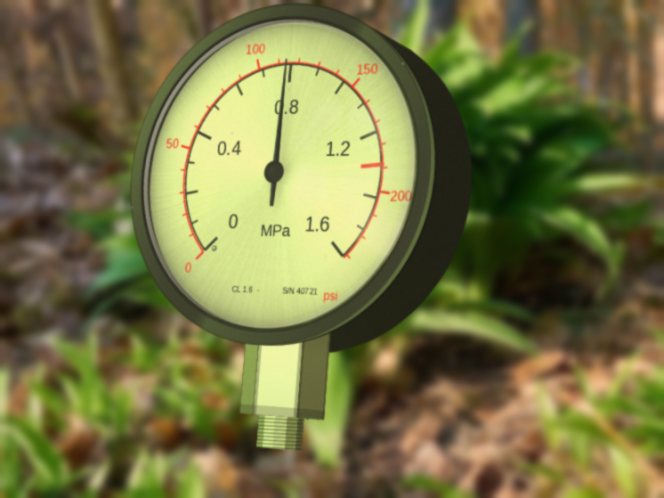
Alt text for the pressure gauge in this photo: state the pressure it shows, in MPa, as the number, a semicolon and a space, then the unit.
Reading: 0.8; MPa
